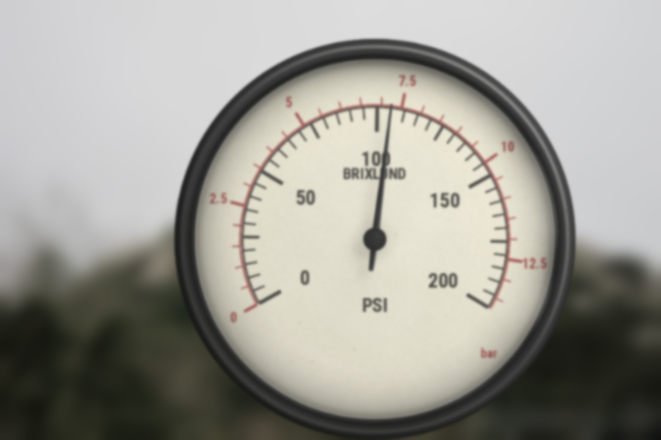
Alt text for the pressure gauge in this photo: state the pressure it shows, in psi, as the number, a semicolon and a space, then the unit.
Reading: 105; psi
